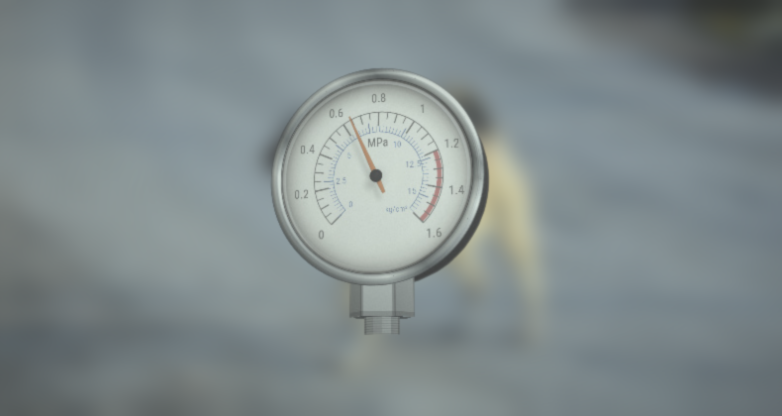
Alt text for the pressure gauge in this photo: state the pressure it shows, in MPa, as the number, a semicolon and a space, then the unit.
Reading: 0.65; MPa
